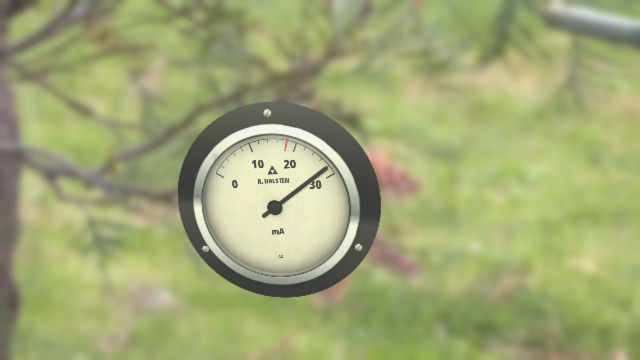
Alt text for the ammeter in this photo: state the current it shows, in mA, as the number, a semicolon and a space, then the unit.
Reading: 28; mA
